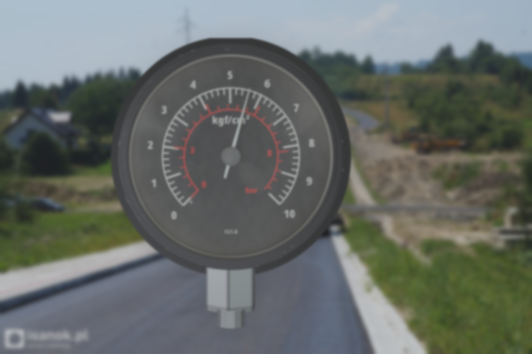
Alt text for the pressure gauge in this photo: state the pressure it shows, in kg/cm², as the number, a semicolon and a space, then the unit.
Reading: 5.6; kg/cm²
